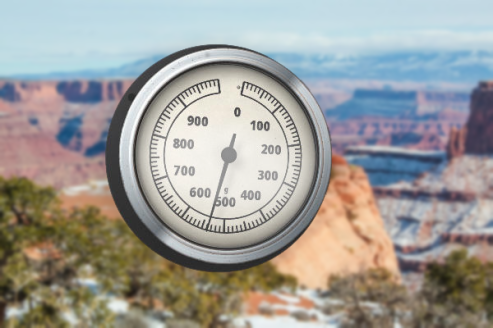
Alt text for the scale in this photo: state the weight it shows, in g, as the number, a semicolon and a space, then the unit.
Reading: 540; g
